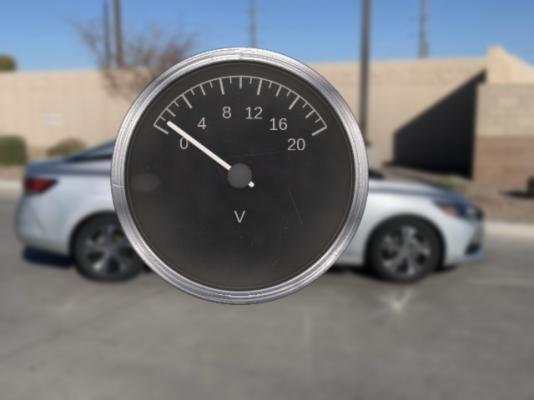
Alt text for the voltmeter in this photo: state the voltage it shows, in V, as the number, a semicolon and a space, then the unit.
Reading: 1; V
